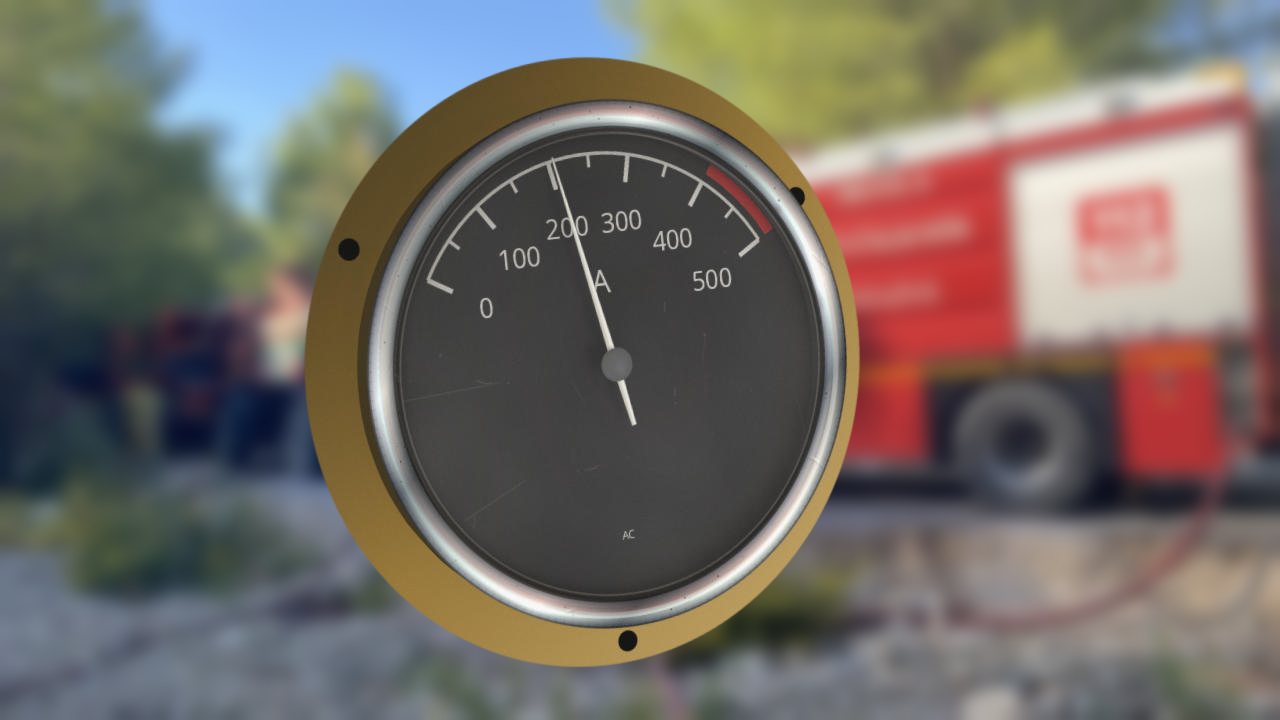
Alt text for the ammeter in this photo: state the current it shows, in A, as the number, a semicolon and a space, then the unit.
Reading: 200; A
